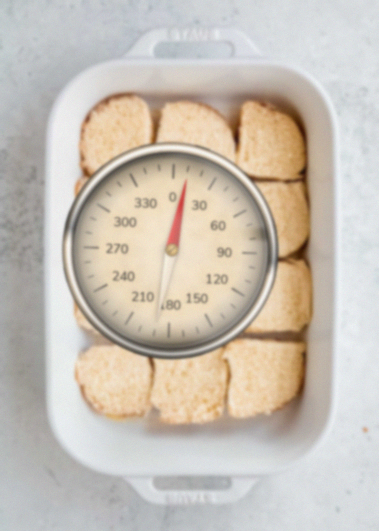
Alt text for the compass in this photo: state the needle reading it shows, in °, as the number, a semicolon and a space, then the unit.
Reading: 10; °
